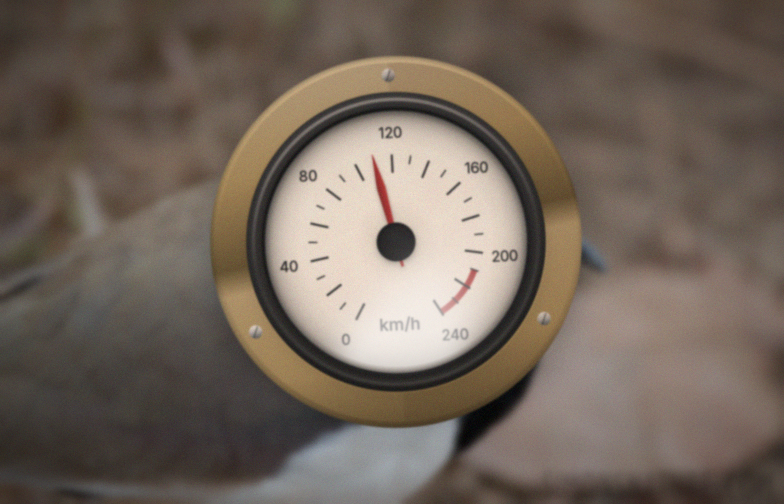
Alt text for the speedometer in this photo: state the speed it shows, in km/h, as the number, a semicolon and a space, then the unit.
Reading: 110; km/h
